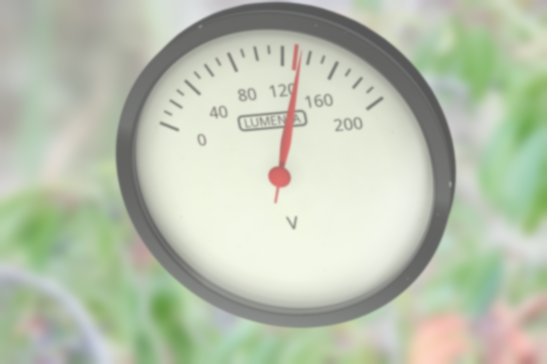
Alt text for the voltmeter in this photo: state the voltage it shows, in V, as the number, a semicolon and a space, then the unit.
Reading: 135; V
